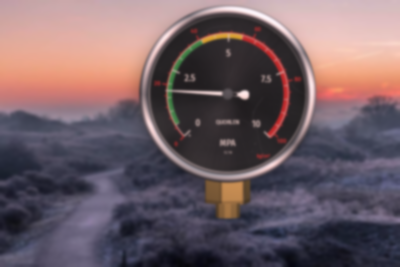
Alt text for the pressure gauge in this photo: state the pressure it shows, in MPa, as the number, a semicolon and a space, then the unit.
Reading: 1.75; MPa
